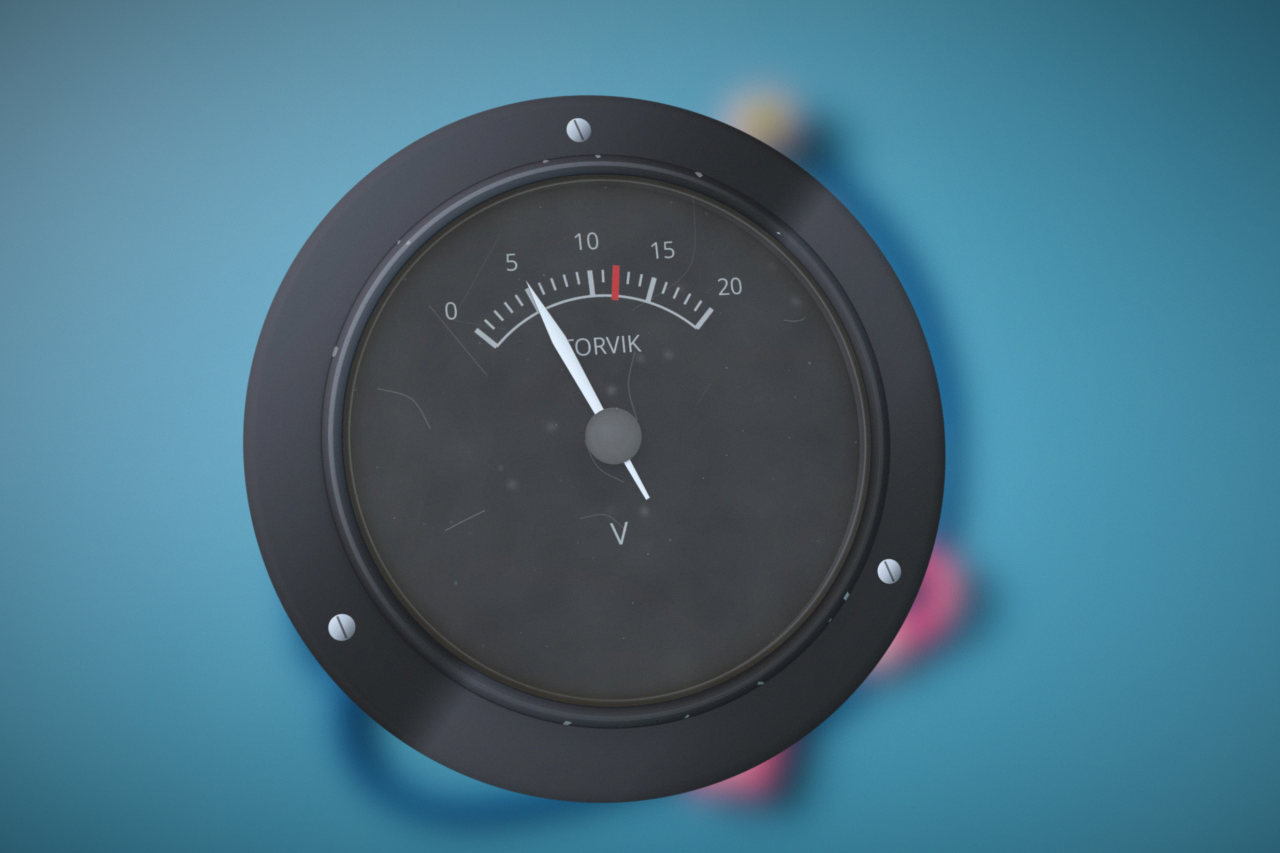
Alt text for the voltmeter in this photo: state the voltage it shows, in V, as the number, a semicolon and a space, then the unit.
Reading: 5; V
